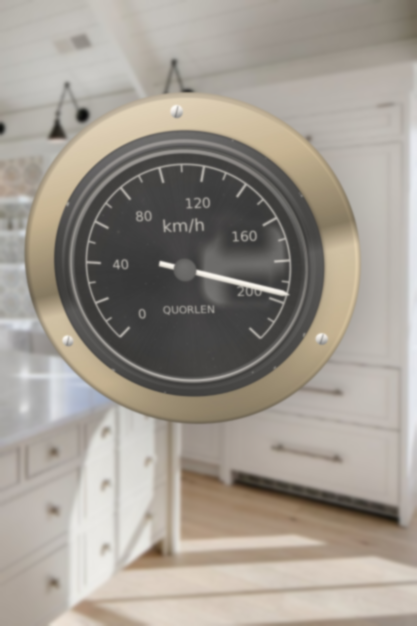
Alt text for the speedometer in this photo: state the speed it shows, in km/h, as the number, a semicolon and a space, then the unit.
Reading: 195; km/h
